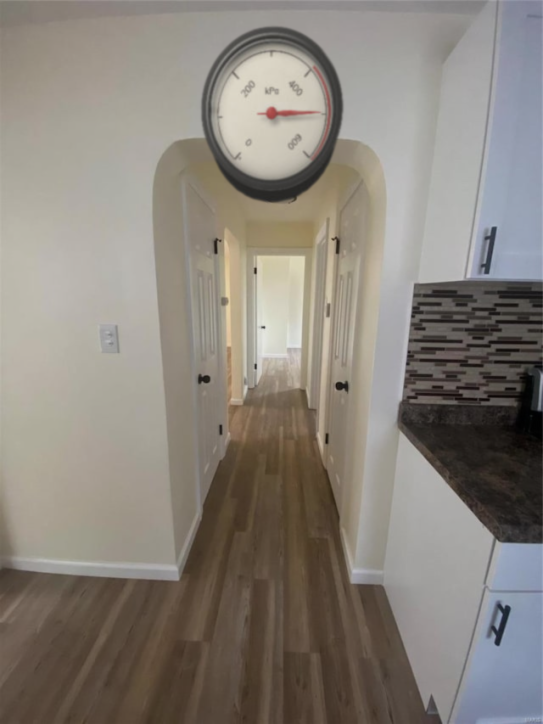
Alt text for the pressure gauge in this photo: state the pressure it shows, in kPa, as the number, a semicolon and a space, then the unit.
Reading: 500; kPa
